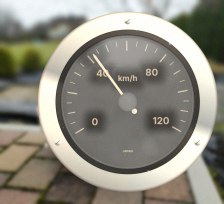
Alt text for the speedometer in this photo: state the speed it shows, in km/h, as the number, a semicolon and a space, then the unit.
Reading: 42.5; km/h
